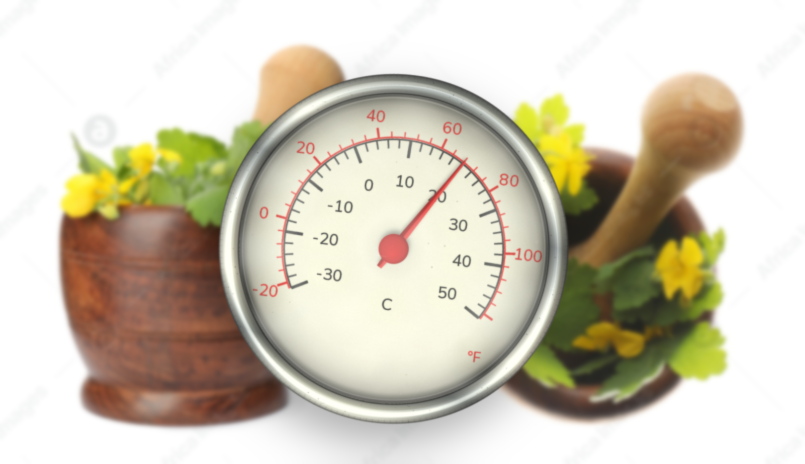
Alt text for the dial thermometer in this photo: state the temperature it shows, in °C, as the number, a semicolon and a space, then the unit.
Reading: 20; °C
